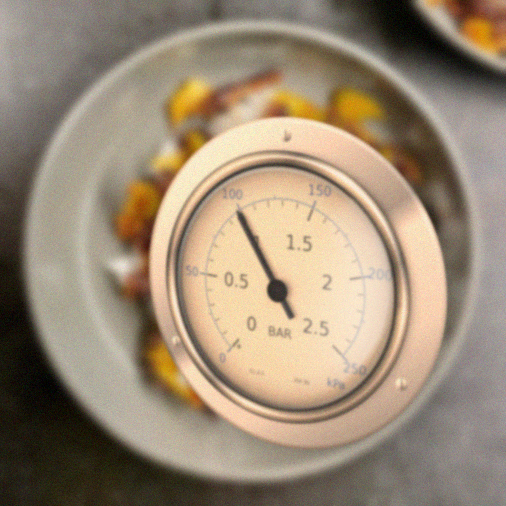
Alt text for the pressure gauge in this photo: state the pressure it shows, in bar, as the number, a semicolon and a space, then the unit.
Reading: 1; bar
